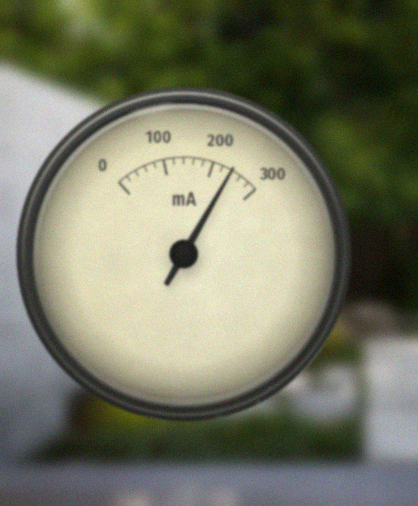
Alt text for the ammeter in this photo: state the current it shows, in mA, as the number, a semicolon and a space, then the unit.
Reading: 240; mA
